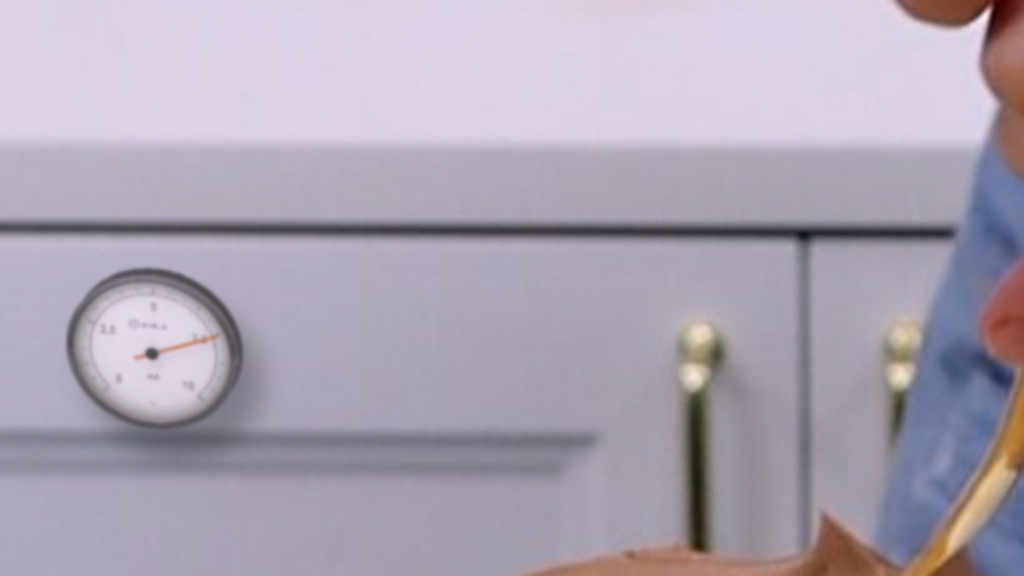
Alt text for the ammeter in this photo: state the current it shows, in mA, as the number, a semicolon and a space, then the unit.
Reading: 7.5; mA
